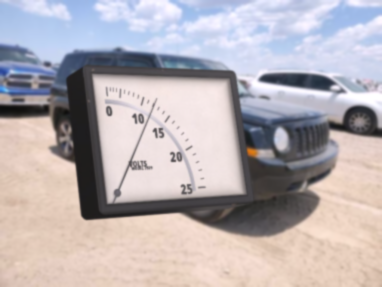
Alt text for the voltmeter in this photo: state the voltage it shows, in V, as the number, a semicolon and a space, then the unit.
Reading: 12; V
